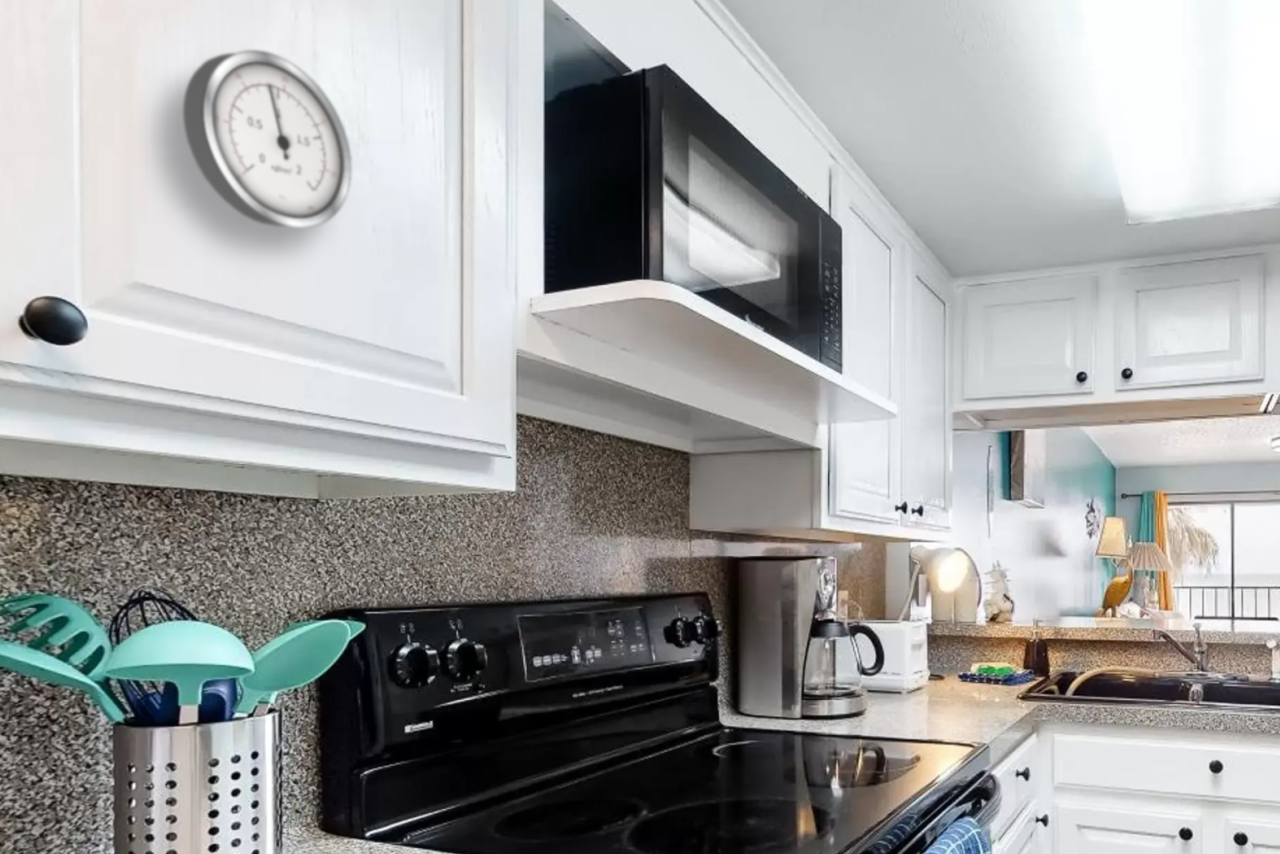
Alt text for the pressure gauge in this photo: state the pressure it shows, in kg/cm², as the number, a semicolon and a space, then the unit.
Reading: 0.9; kg/cm²
